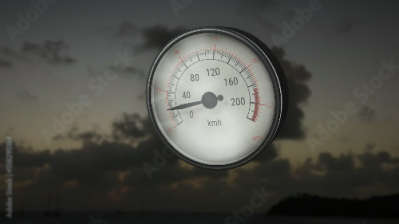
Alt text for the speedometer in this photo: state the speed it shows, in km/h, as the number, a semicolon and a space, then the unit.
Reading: 20; km/h
